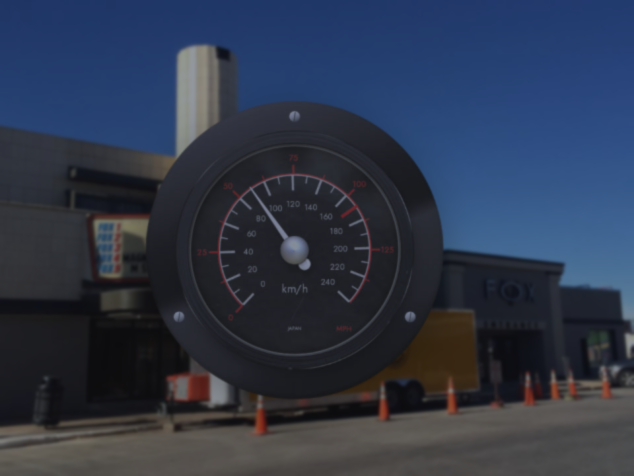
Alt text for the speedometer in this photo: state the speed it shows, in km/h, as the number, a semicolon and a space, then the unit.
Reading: 90; km/h
